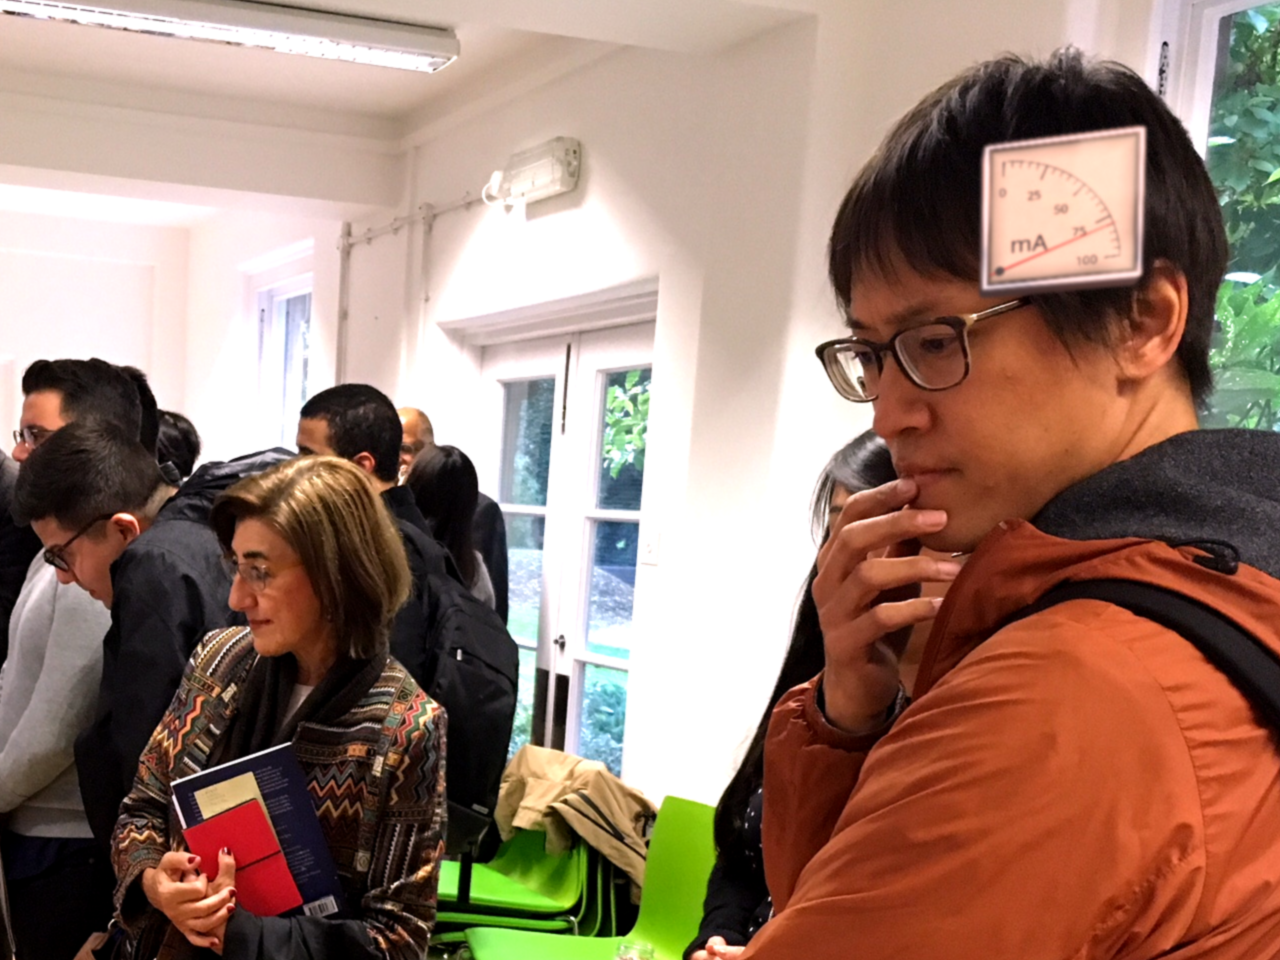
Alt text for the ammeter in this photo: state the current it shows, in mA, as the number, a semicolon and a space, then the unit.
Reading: 80; mA
